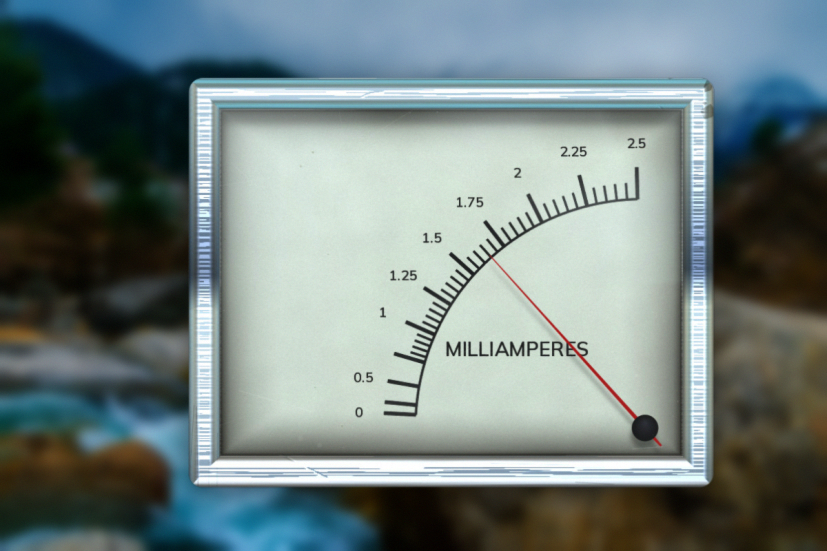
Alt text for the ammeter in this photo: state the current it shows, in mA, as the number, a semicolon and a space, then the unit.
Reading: 1.65; mA
